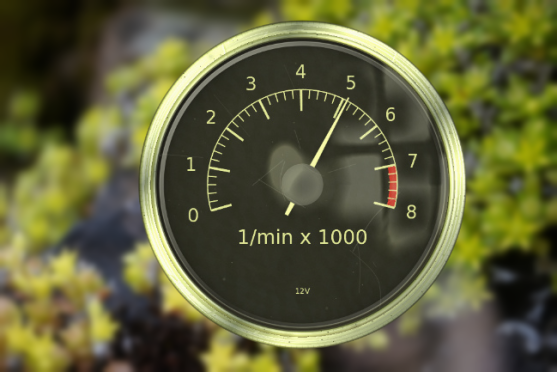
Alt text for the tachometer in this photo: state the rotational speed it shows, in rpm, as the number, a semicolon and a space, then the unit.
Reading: 5100; rpm
